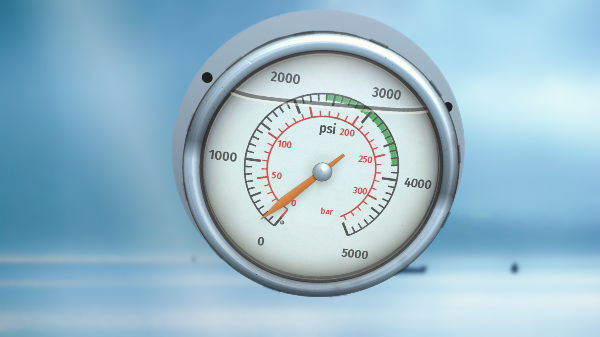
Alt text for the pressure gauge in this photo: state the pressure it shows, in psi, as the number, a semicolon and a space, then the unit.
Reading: 200; psi
